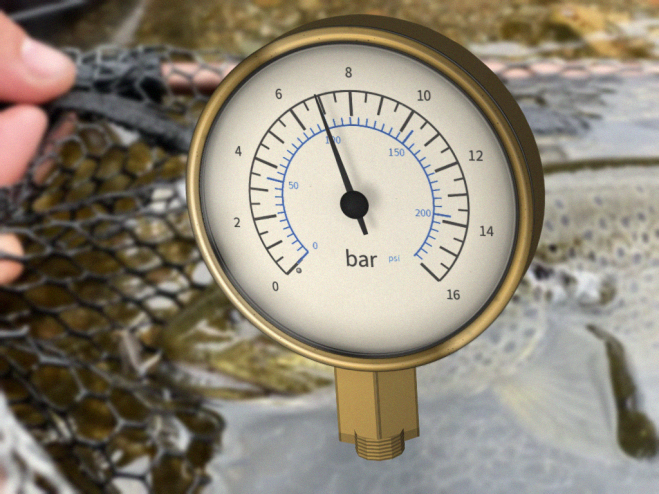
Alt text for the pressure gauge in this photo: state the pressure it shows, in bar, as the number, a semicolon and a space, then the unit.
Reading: 7; bar
